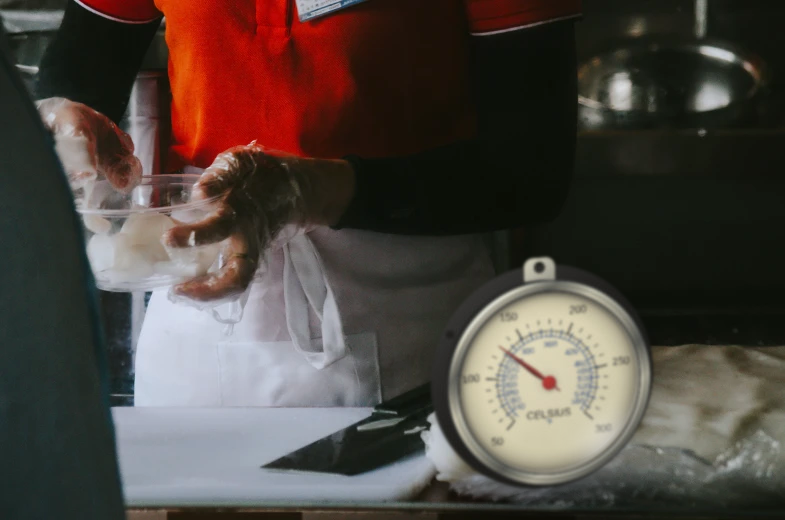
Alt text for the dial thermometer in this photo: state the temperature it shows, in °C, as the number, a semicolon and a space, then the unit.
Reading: 130; °C
